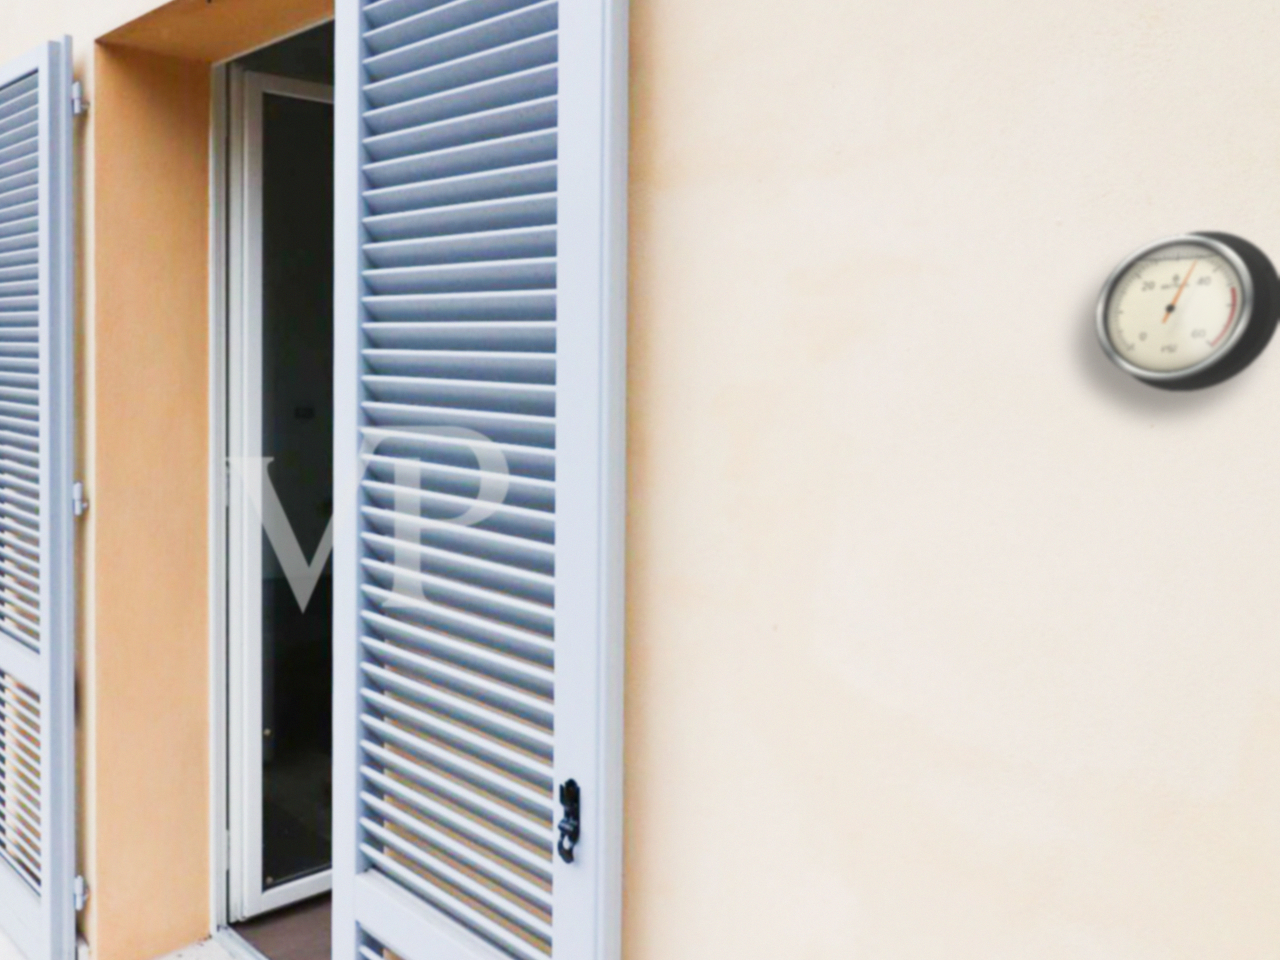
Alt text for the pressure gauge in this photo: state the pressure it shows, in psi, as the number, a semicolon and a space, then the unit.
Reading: 35; psi
